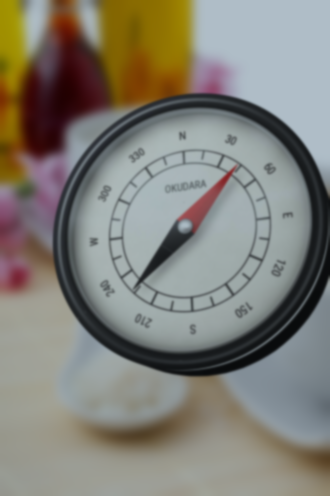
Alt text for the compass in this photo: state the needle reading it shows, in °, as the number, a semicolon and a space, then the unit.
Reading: 45; °
